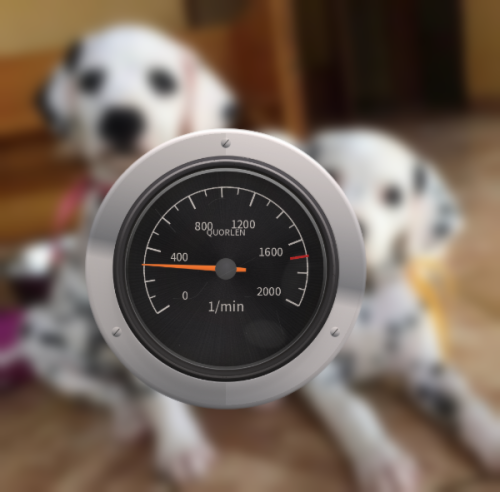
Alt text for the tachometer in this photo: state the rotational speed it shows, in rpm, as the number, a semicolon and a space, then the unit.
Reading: 300; rpm
